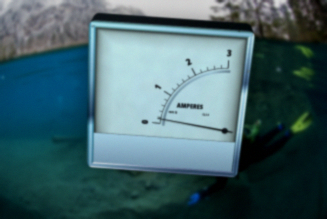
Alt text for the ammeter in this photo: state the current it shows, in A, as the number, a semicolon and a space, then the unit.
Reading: 0.2; A
